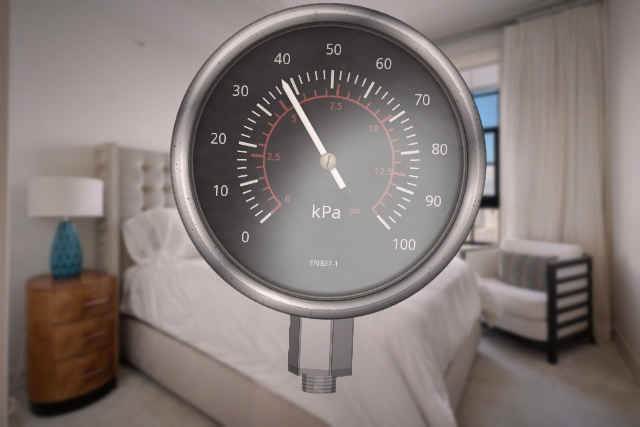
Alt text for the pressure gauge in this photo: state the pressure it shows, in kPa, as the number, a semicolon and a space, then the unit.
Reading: 38; kPa
